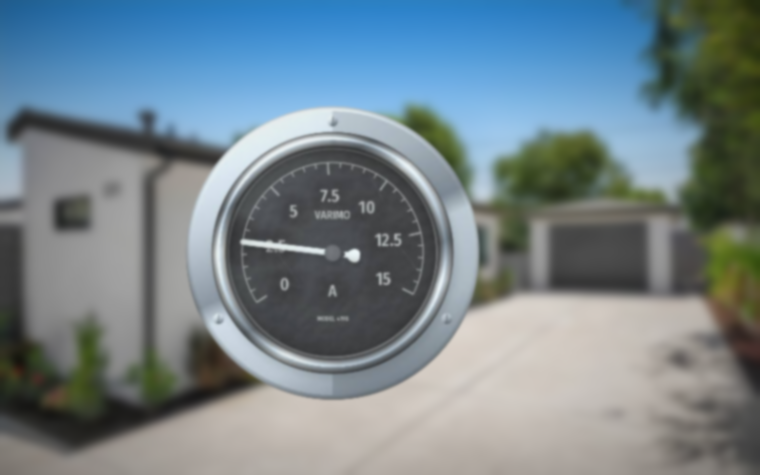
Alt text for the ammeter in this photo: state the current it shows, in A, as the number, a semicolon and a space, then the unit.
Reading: 2.5; A
